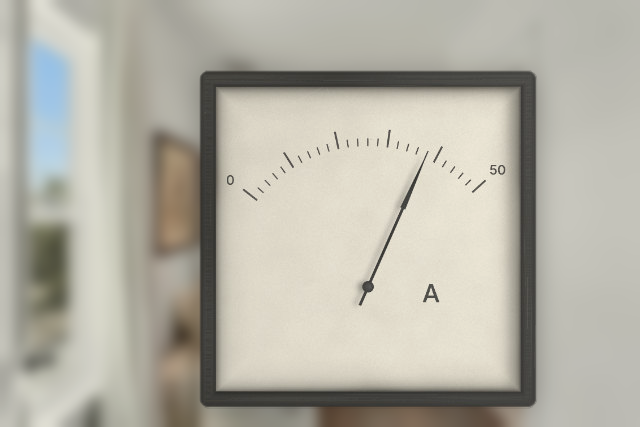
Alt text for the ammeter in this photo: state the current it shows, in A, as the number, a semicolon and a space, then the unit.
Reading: 38; A
